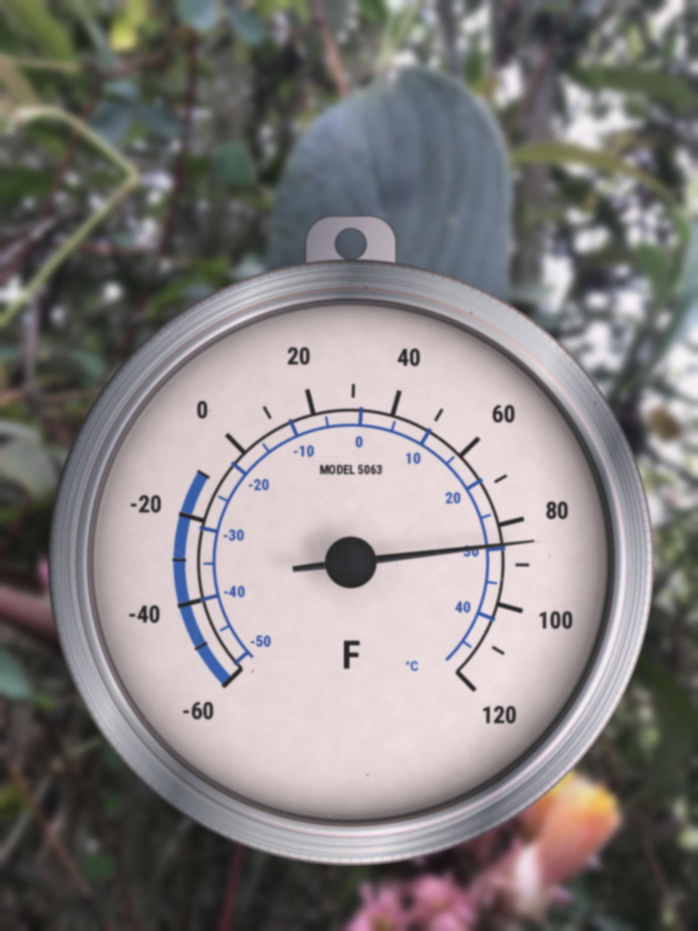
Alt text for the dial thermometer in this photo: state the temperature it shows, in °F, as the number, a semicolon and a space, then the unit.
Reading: 85; °F
